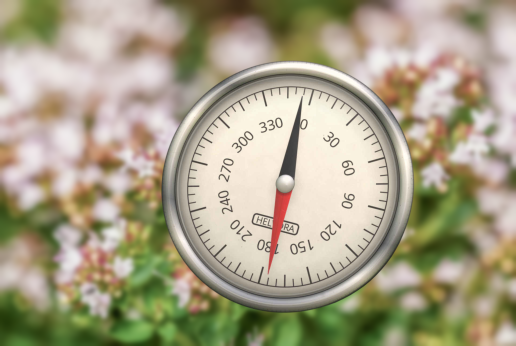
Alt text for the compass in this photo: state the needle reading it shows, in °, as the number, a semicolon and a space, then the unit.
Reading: 175; °
